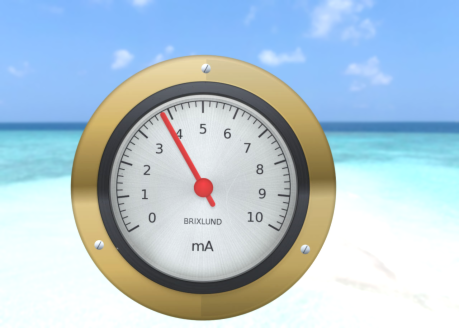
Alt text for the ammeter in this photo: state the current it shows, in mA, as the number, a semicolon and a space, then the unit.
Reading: 3.8; mA
